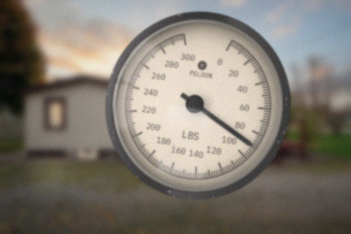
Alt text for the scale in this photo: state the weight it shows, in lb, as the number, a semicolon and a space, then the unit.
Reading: 90; lb
